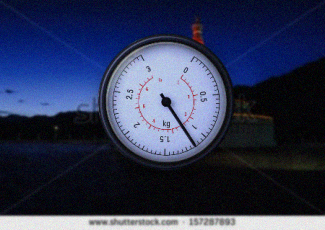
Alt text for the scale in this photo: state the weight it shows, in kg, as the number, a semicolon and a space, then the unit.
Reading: 1.15; kg
